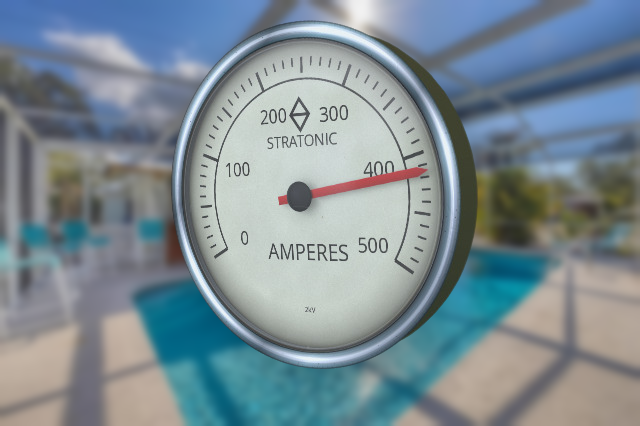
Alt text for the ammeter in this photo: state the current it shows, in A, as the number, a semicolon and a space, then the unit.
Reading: 415; A
